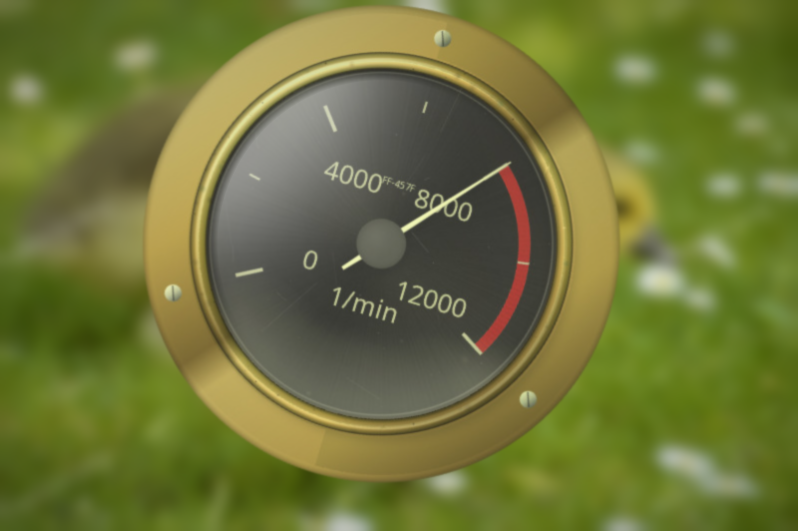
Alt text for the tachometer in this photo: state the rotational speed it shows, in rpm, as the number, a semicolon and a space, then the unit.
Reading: 8000; rpm
